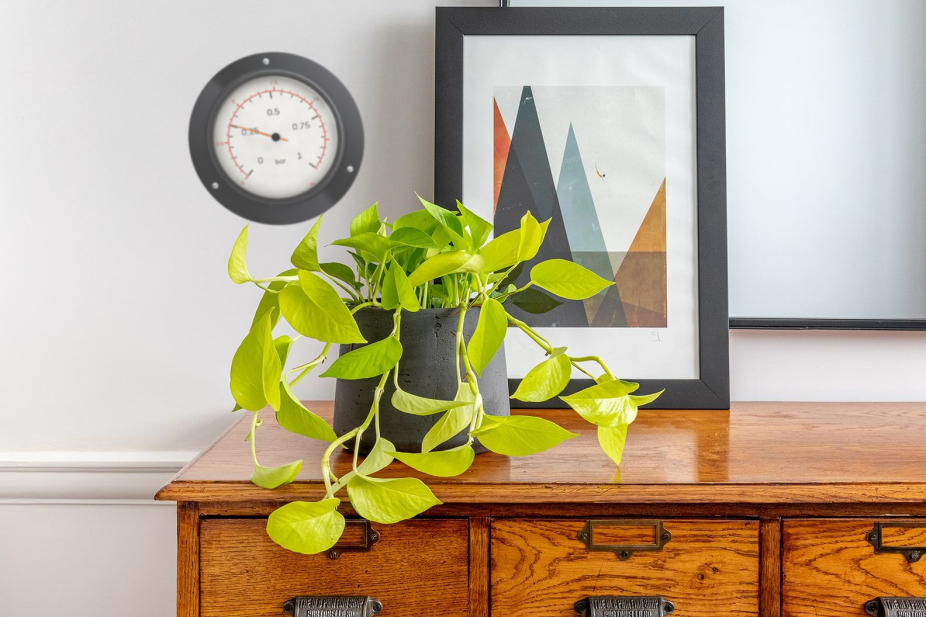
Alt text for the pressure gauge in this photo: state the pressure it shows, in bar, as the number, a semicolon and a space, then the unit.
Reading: 0.25; bar
